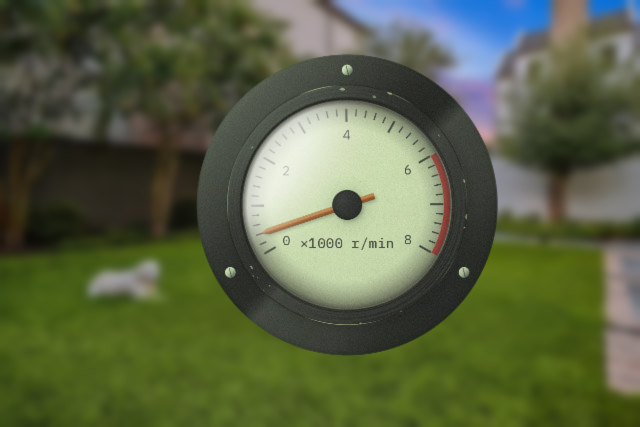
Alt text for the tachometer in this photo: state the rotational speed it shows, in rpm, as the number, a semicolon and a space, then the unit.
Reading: 400; rpm
